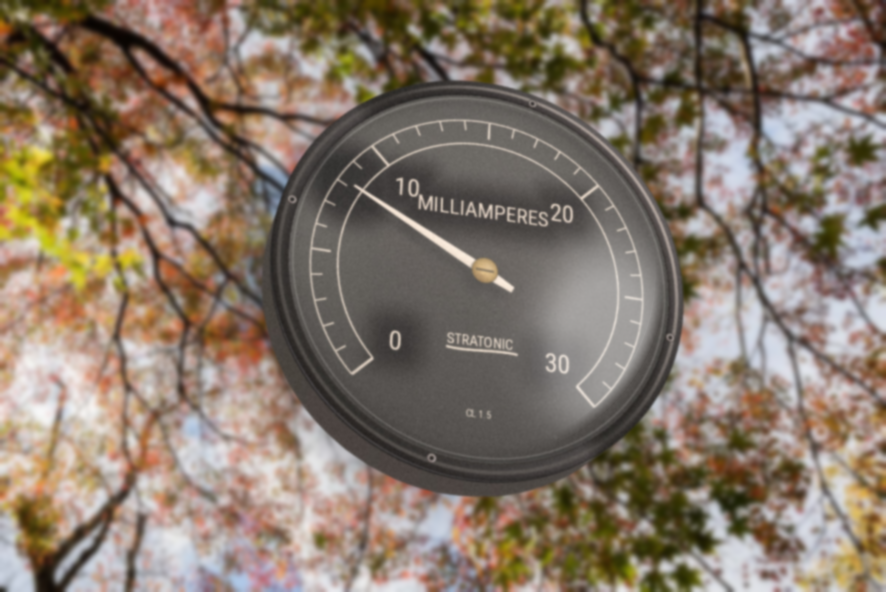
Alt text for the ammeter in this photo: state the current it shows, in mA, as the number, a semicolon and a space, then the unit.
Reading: 8; mA
